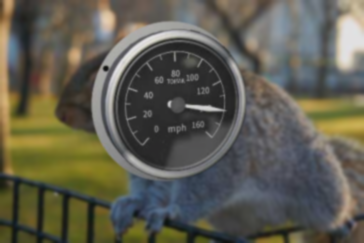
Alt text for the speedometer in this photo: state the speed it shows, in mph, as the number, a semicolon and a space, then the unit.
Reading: 140; mph
